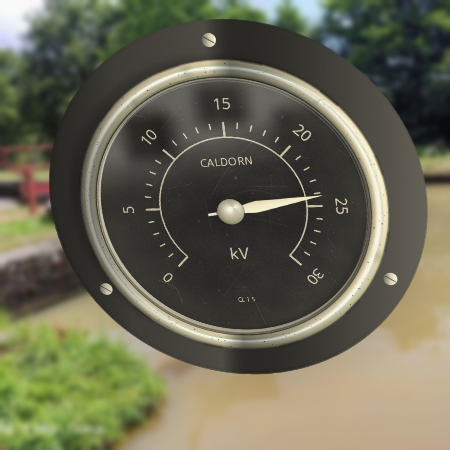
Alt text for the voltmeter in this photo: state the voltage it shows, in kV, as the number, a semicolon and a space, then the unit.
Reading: 24; kV
